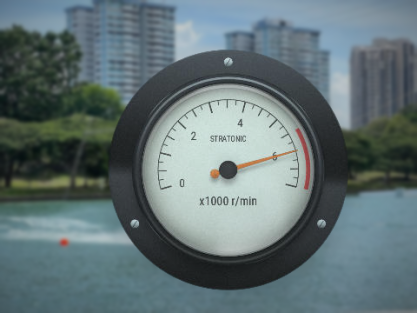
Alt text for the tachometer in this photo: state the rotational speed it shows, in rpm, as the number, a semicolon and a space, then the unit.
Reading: 6000; rpm
